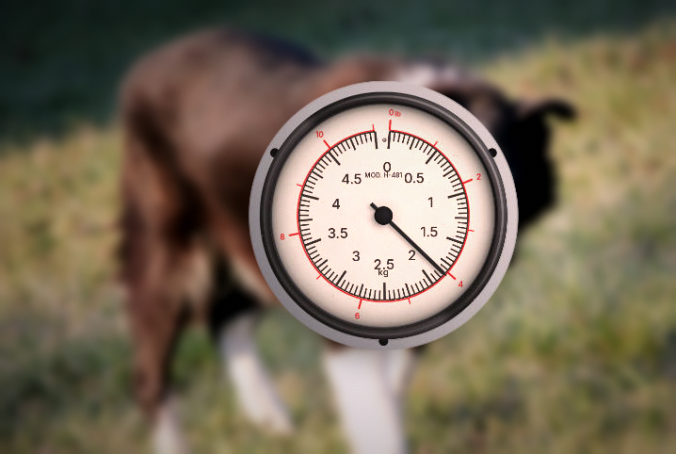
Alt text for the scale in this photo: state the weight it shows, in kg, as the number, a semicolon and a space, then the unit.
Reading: 1.85; kg
